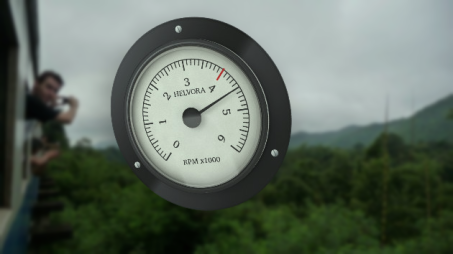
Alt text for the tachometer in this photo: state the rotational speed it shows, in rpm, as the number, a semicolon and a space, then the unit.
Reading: 4500; rpm
